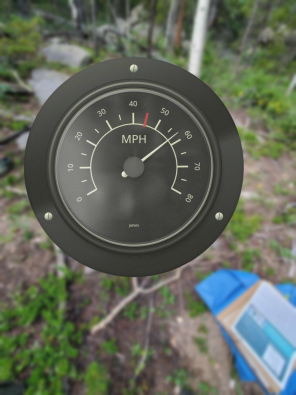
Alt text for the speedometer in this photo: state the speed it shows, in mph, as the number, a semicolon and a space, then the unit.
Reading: 57.5; mph
